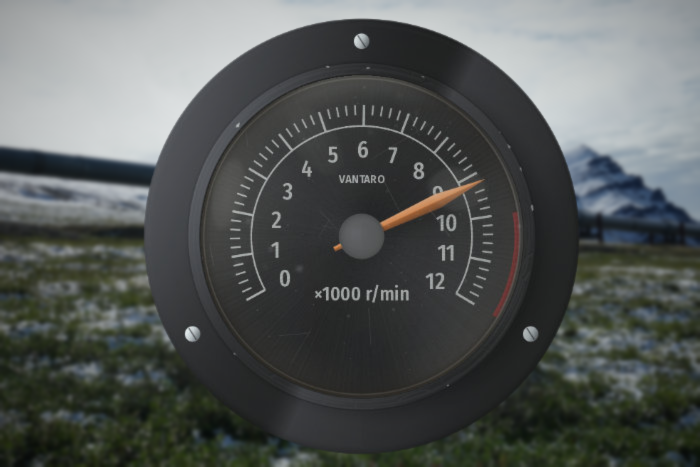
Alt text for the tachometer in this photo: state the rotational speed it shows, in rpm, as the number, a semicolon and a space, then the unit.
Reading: 9200; rpm
